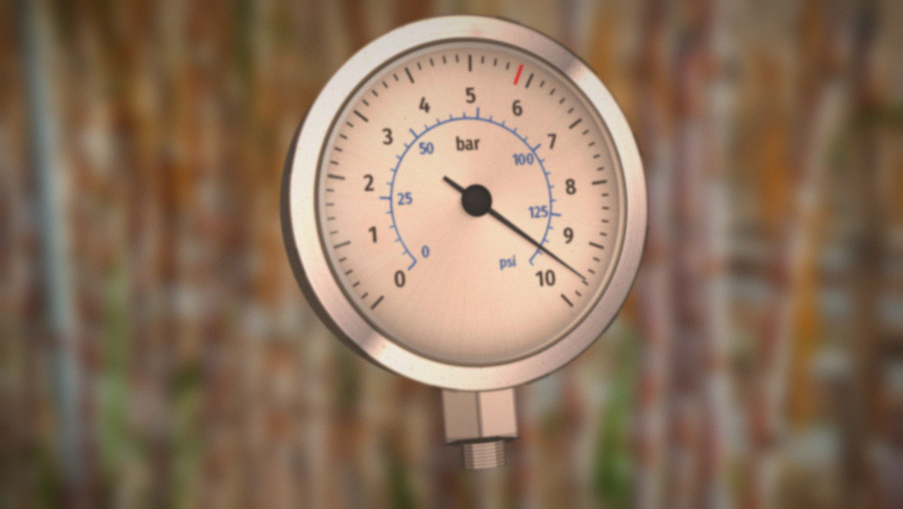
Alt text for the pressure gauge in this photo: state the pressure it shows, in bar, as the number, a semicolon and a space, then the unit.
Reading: 9.6; bar
